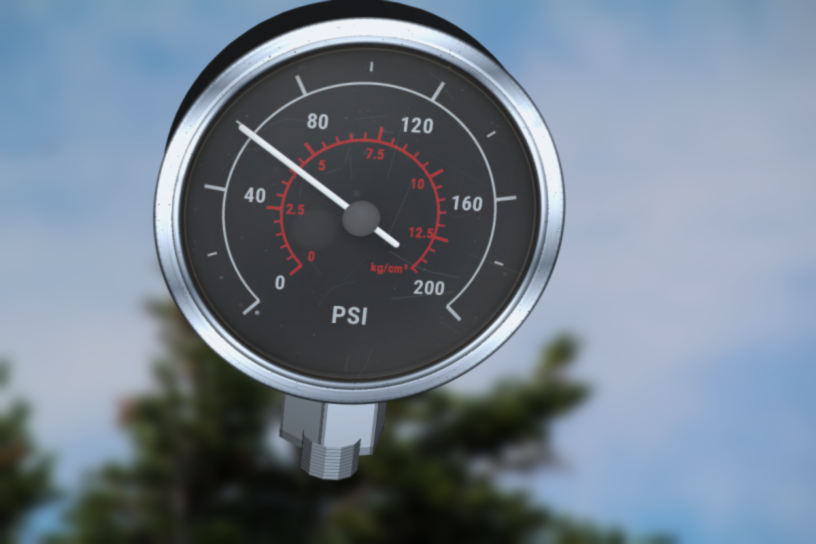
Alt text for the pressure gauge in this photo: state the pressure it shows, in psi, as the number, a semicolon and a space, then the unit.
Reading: 60; psi
